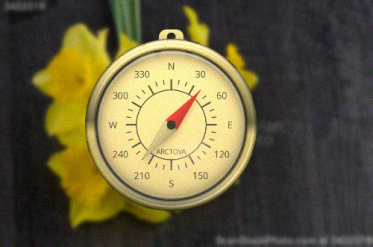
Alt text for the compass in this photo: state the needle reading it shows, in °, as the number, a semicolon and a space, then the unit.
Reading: 40; °
